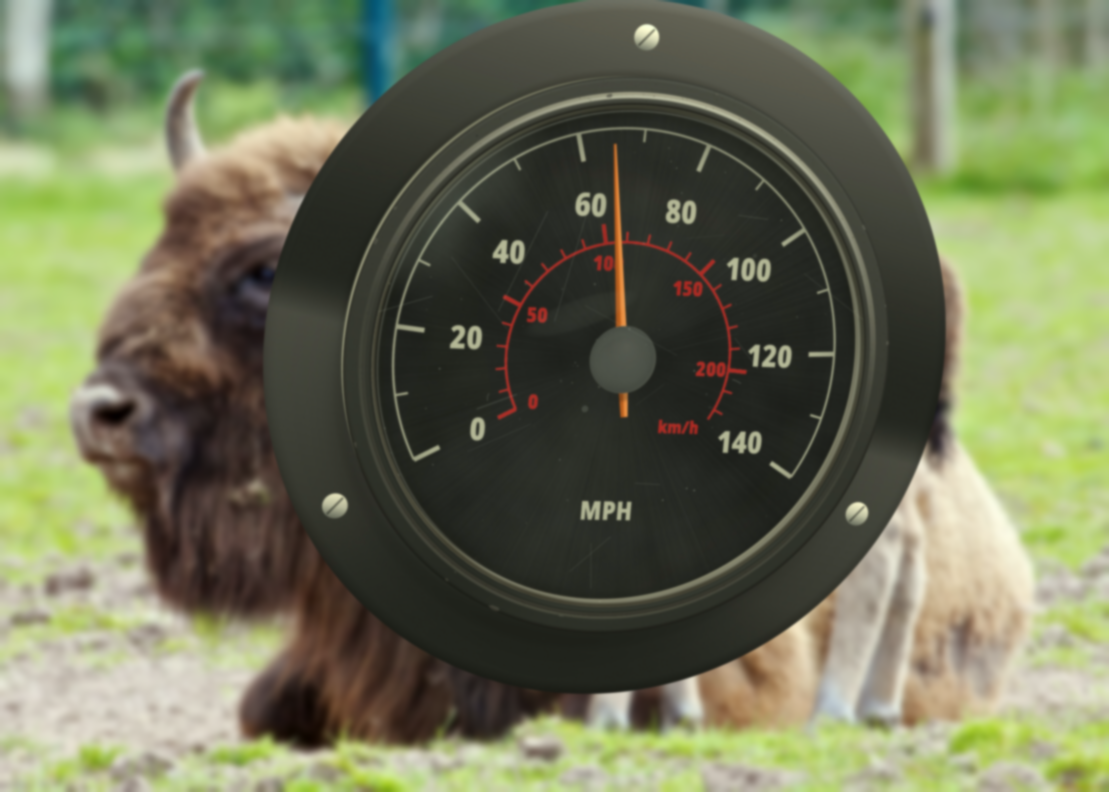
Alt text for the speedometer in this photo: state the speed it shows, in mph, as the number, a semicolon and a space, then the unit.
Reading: 65; mph
